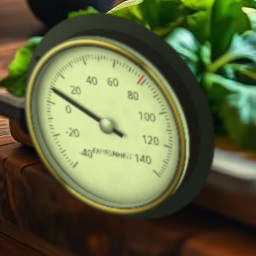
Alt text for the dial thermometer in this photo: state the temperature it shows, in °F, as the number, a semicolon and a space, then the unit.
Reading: 10; °F
